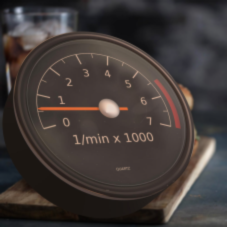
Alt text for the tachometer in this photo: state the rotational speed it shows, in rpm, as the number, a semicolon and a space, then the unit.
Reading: 500; rpm
